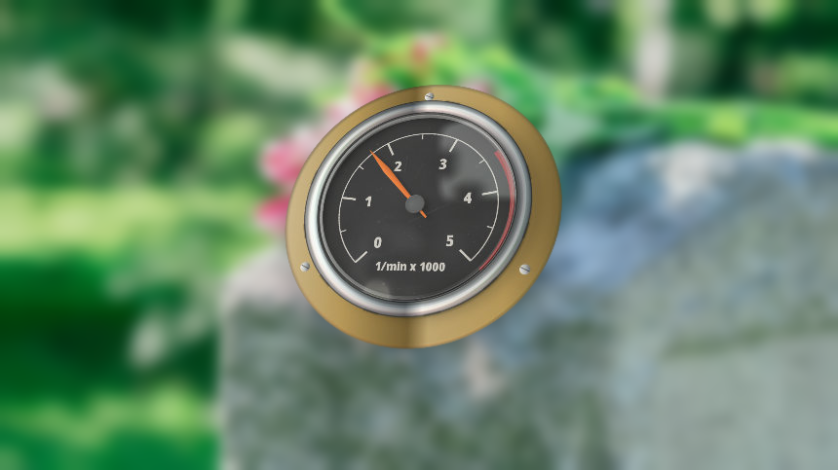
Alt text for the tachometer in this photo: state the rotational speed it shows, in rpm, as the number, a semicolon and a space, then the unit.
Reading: 1750; rpm
